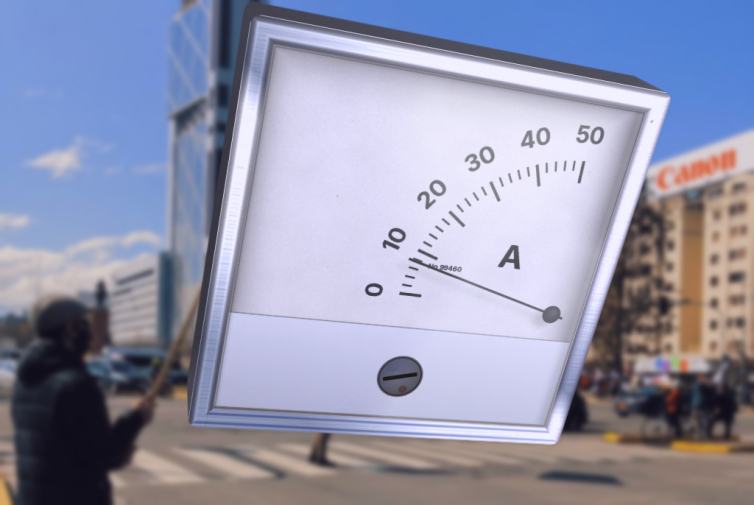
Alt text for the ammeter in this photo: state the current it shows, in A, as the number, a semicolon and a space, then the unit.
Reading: 8; A
